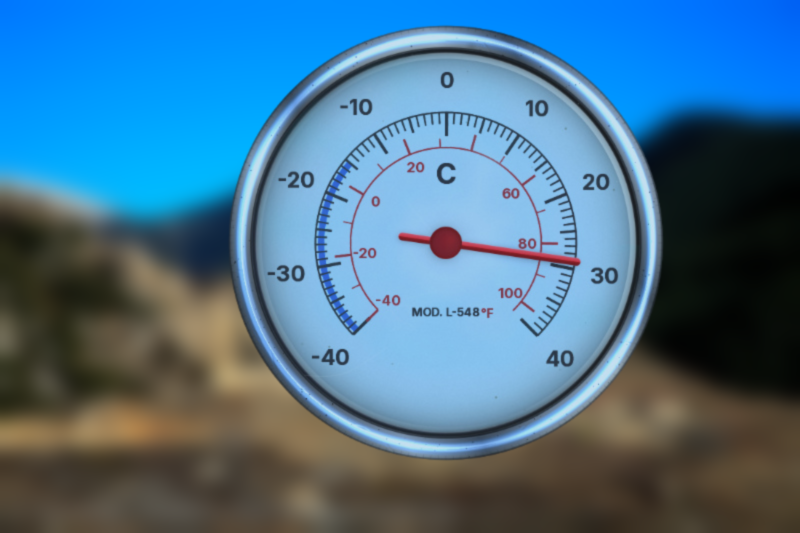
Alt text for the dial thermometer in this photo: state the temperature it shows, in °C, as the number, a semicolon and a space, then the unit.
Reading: 29; °C
